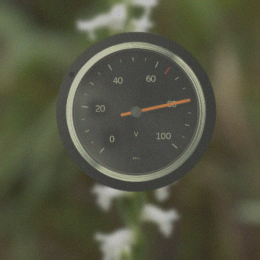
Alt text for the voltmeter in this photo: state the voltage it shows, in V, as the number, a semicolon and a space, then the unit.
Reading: 80; V
